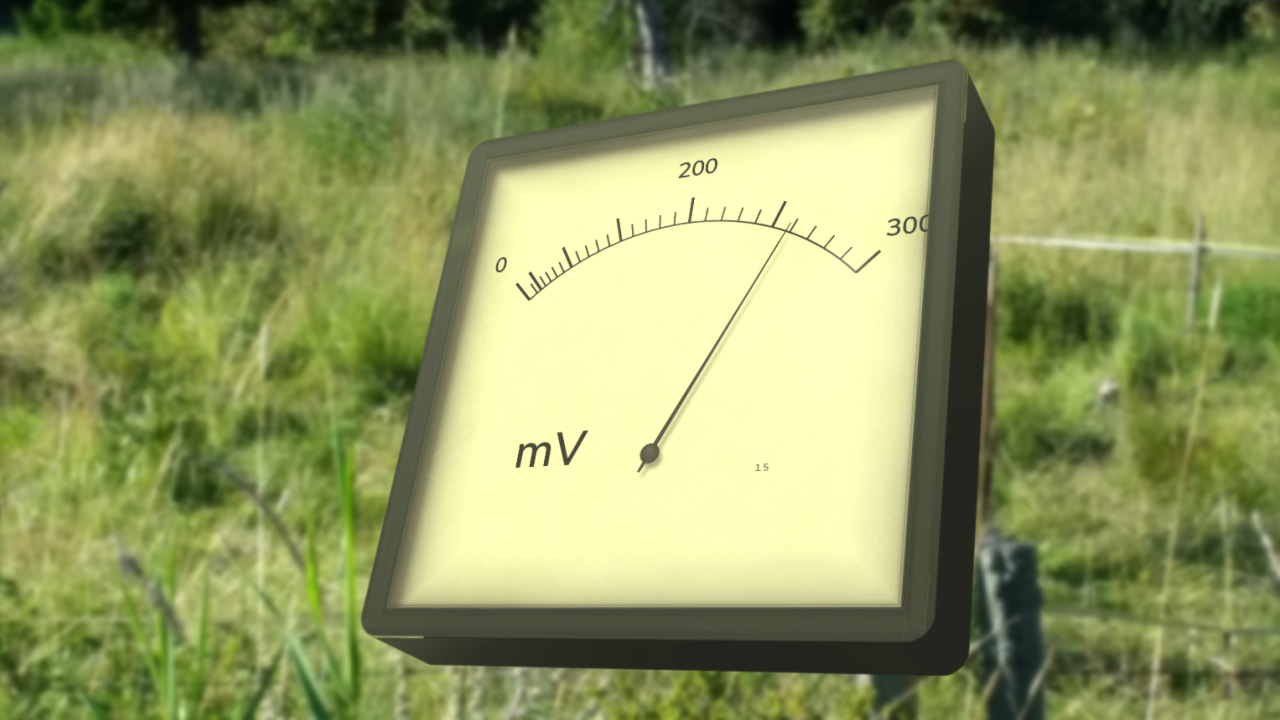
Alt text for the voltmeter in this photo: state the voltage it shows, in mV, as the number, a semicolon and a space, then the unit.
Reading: 260; mV
